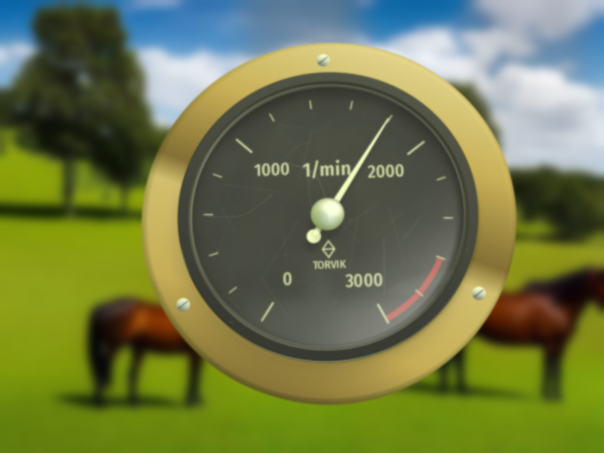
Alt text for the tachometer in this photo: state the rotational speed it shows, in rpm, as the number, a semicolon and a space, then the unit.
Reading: 1800; rpm
